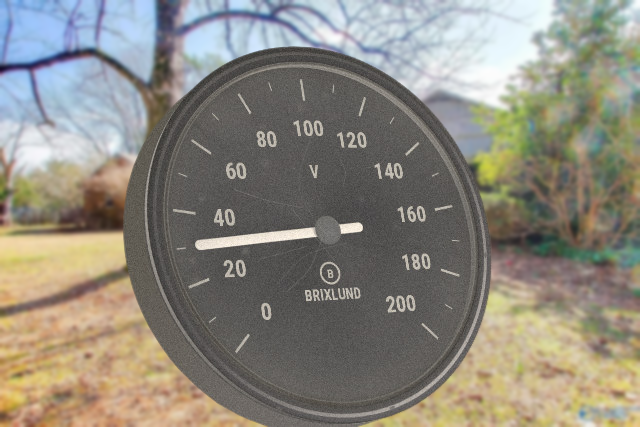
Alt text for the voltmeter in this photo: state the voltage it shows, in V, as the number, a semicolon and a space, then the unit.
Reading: 30; V
